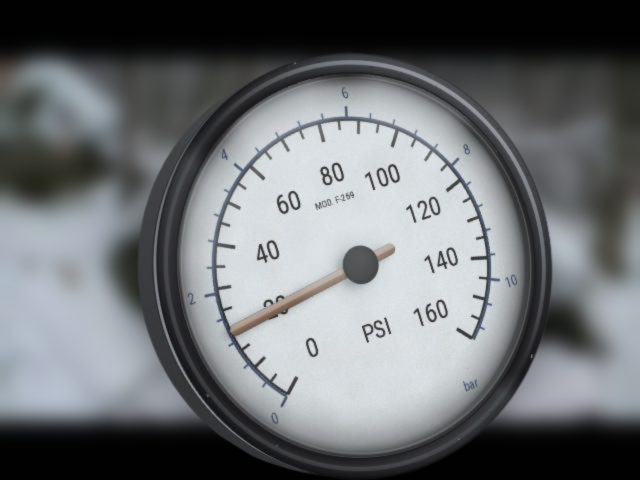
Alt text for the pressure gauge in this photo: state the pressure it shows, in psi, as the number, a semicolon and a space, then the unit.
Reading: 20; psi
